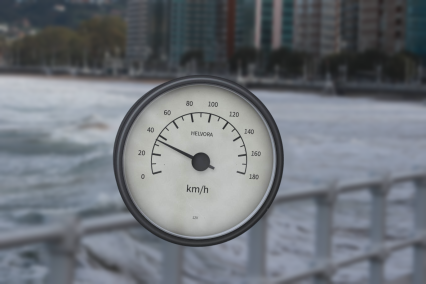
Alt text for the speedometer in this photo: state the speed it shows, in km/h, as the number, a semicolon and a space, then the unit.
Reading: 35; km/h
